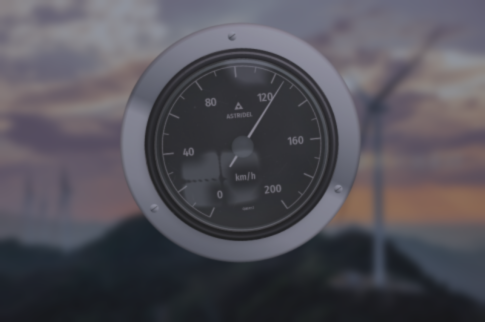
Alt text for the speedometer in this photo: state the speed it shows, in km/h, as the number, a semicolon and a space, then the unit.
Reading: 125; km/h
